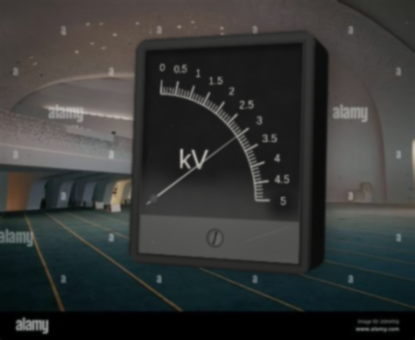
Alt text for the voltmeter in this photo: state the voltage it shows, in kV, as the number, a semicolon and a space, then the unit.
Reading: 3; kV
